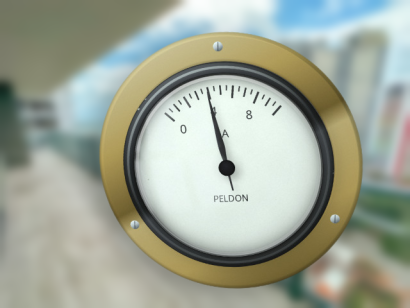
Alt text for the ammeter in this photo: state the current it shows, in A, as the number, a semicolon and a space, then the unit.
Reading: 4; A
